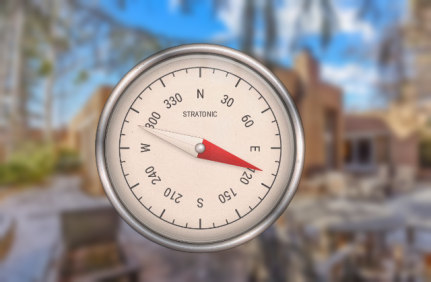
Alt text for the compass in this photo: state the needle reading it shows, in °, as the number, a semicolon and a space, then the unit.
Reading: 110; °
